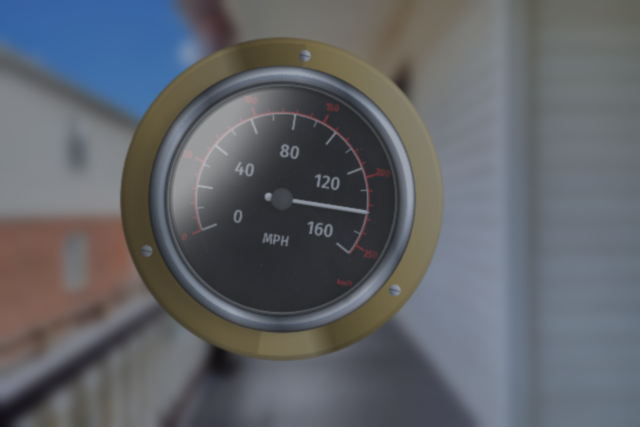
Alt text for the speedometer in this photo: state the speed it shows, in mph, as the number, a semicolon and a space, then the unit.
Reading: 140; mph
